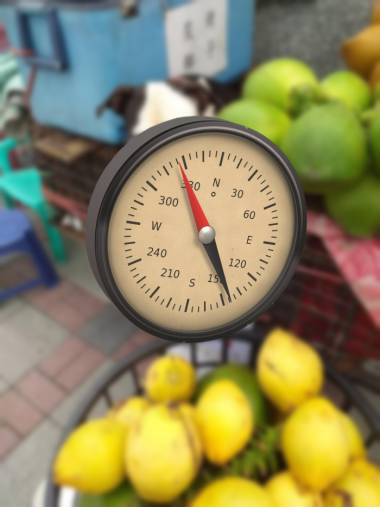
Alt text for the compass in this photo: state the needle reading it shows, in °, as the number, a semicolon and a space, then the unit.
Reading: 325; °
